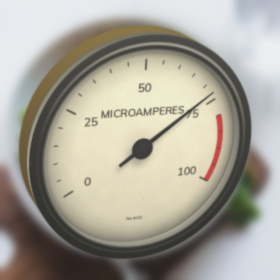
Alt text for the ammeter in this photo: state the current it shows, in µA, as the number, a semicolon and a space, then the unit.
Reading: 72.5; µA
